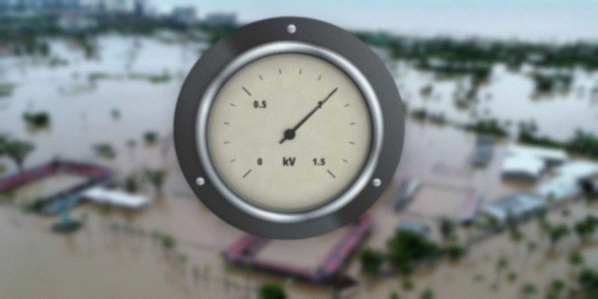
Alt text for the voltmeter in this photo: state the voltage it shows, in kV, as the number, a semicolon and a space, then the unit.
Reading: 1; kV
